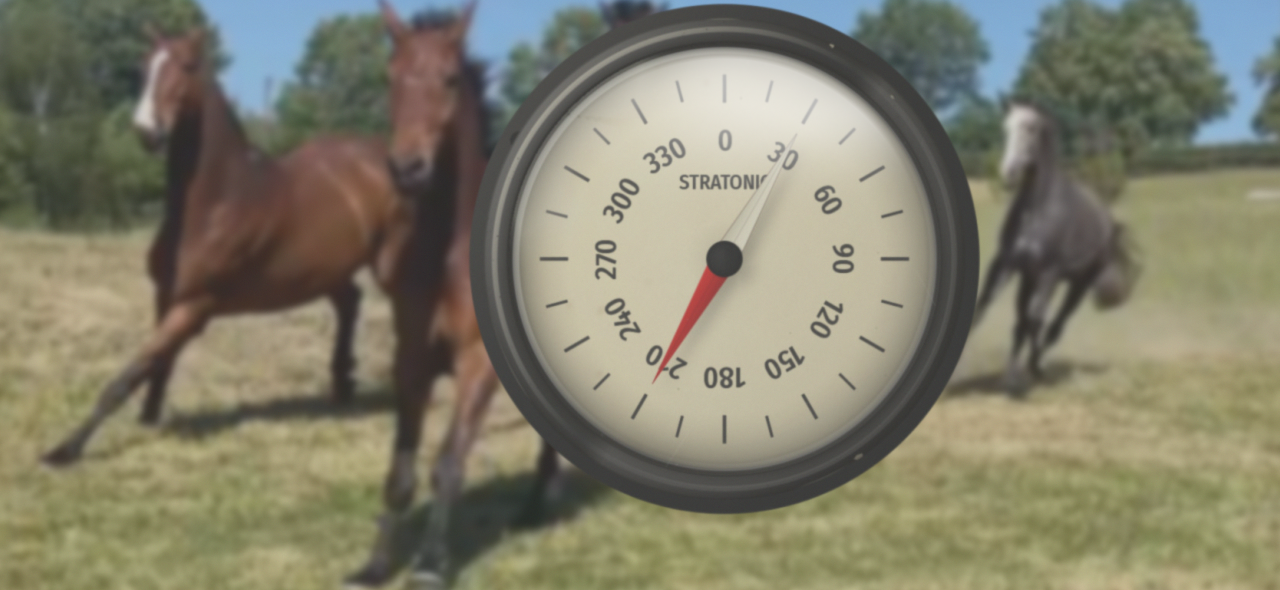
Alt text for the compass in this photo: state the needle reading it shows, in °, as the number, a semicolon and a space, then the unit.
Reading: 210; °
